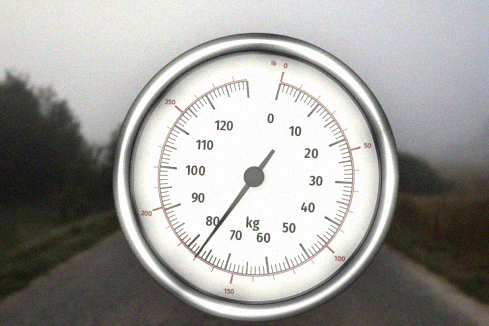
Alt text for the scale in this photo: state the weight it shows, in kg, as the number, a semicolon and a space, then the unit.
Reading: 77; kg
